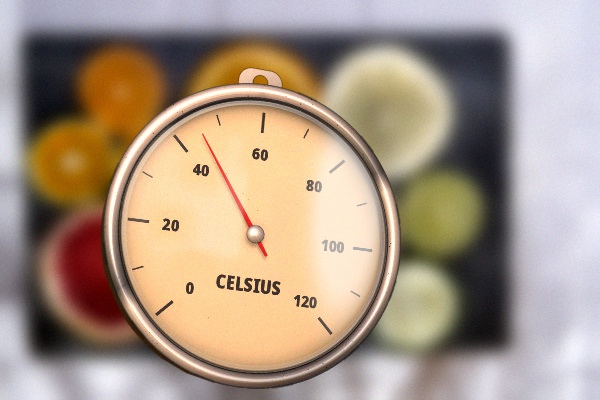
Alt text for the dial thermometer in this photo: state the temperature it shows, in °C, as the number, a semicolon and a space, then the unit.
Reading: 45; °C
